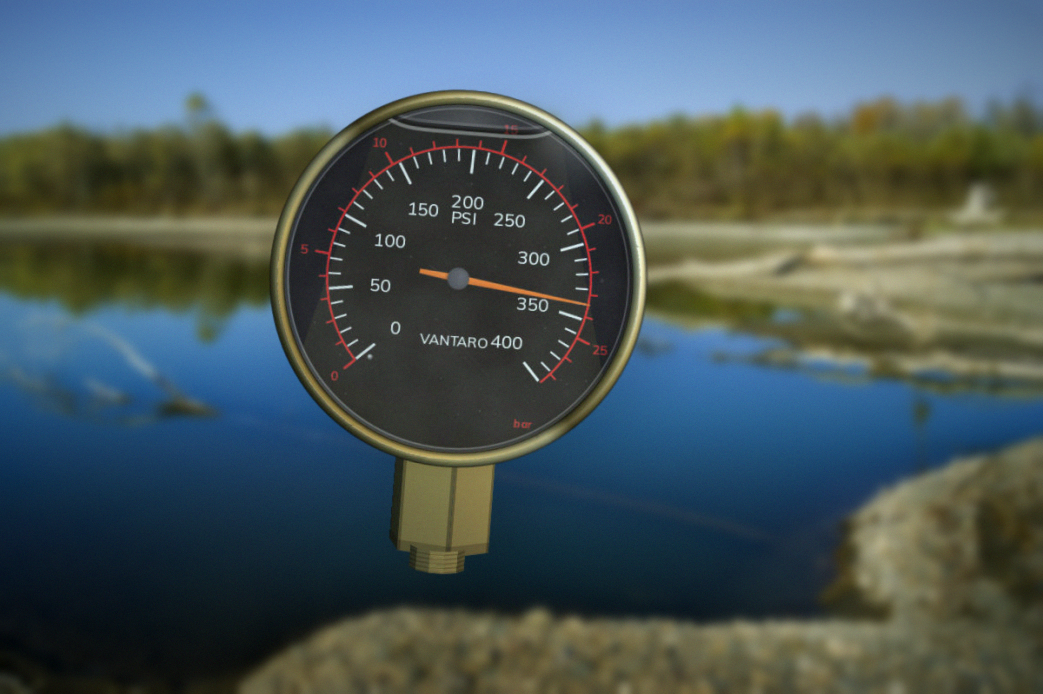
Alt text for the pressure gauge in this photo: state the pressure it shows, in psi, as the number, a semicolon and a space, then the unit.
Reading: 340; psi
